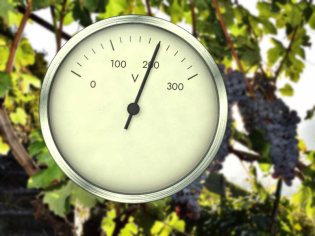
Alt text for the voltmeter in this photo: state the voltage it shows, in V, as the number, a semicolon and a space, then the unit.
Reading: 200; V
